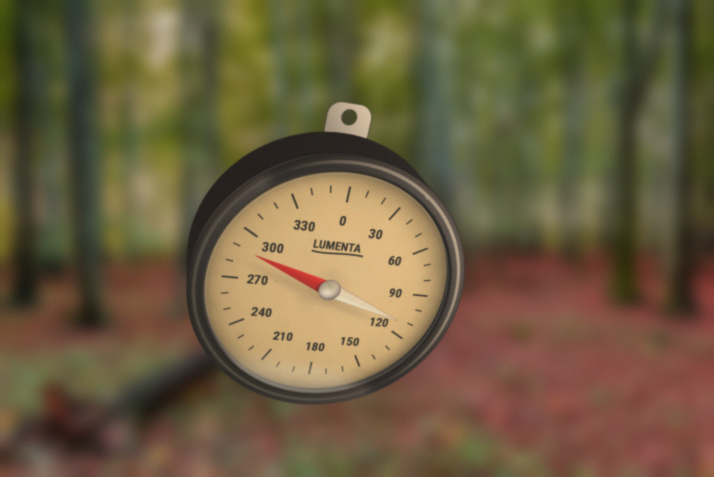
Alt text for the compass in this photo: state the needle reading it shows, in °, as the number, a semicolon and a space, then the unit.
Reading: 290; °
